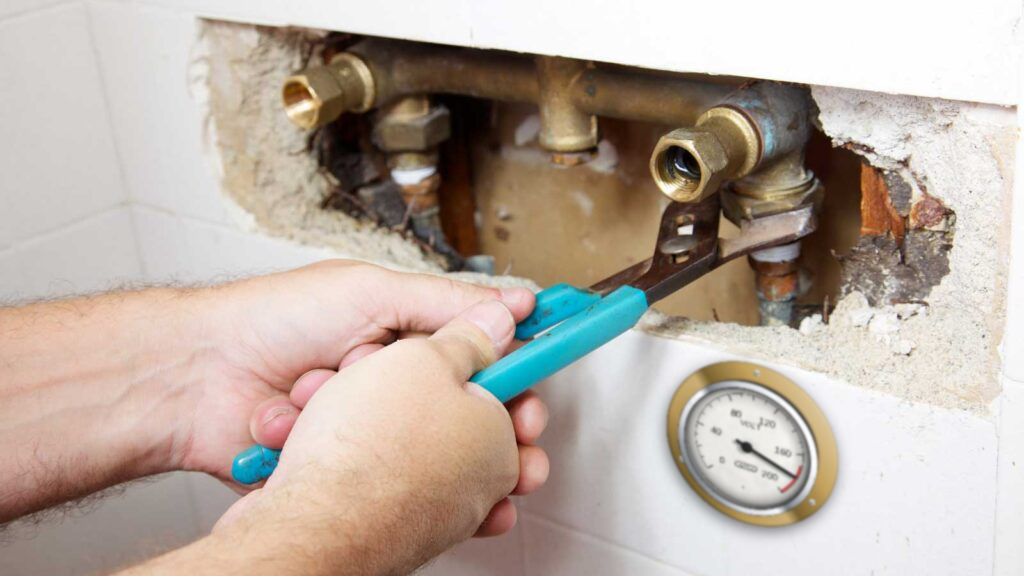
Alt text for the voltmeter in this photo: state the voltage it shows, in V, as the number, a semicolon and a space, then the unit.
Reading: 180; V
